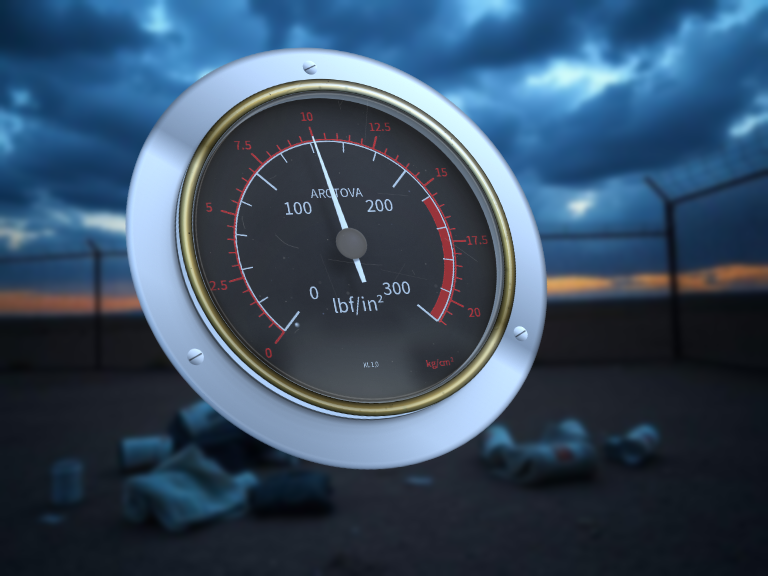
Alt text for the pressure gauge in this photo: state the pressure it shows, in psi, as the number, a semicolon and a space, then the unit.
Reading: 140; psi
